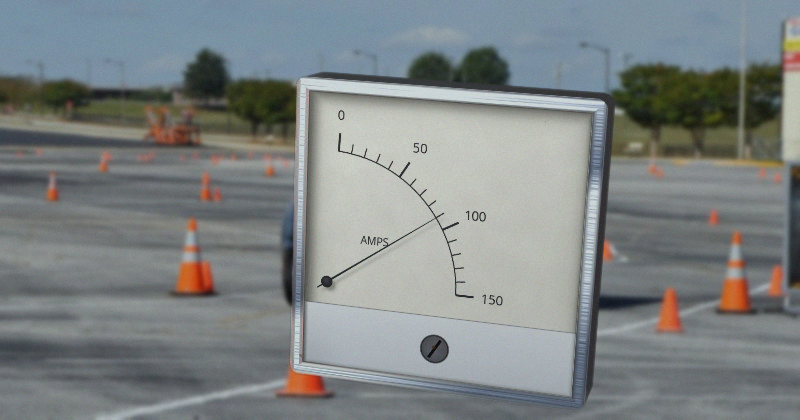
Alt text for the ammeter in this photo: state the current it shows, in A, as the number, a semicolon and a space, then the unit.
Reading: 90; A
